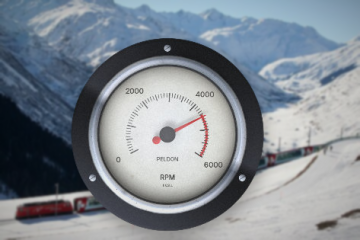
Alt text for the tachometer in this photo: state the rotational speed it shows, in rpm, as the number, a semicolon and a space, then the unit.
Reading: 4500; rpm
